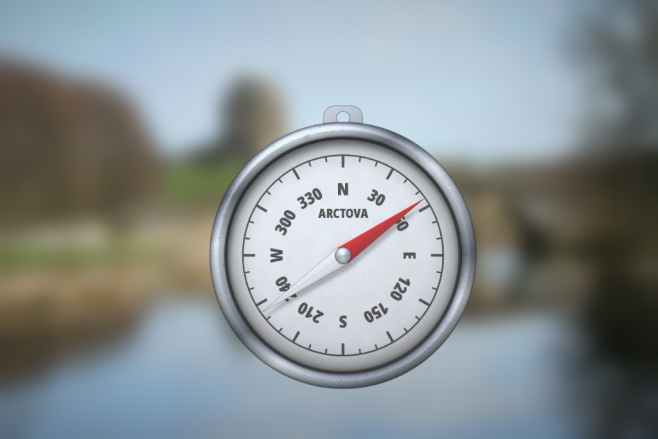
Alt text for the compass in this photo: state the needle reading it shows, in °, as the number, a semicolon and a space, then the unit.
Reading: 55; °
